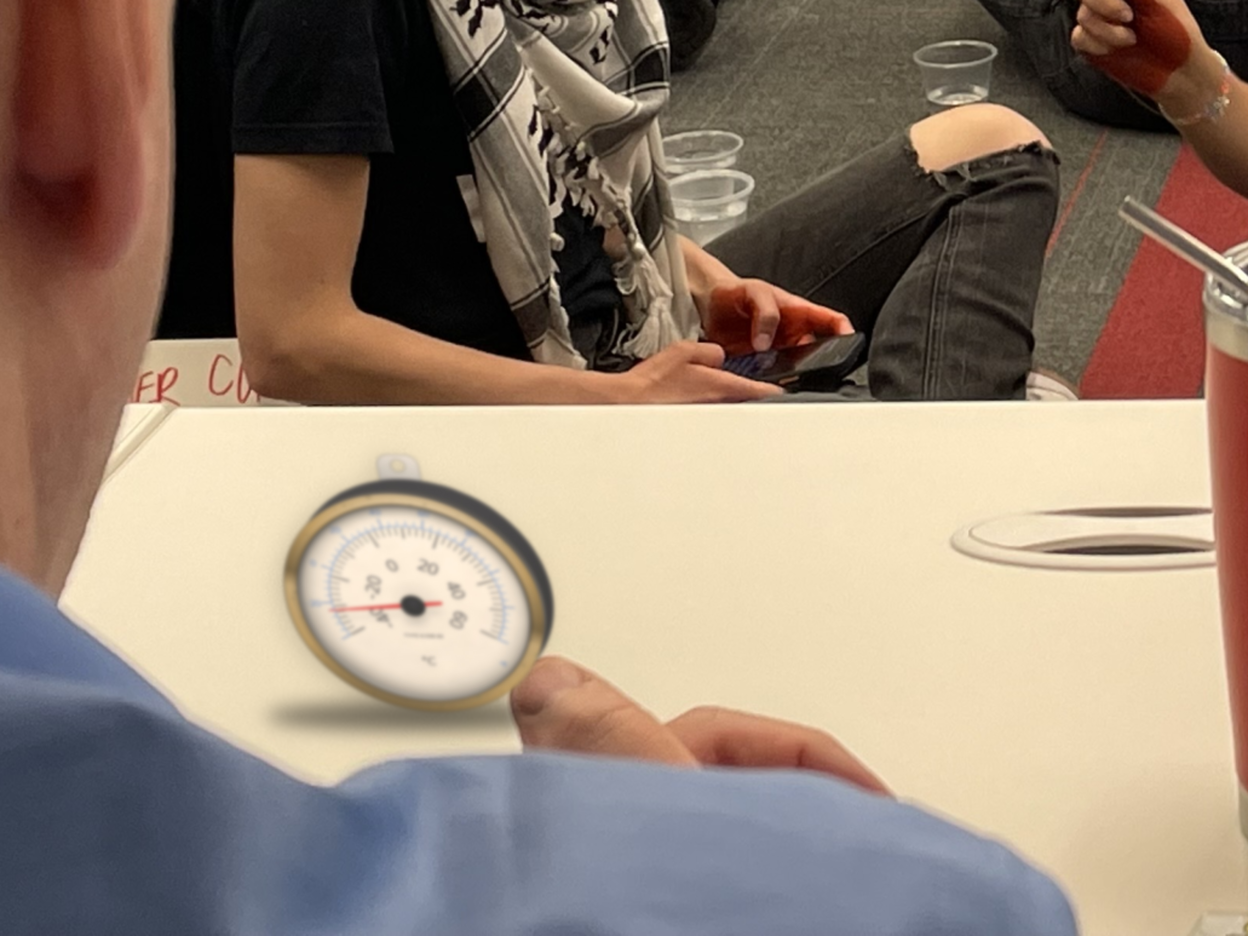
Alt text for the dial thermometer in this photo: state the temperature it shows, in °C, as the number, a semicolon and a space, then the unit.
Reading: -30; °C
